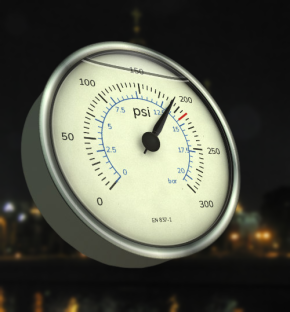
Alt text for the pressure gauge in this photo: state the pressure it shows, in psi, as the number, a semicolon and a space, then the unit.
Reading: 190; psi
